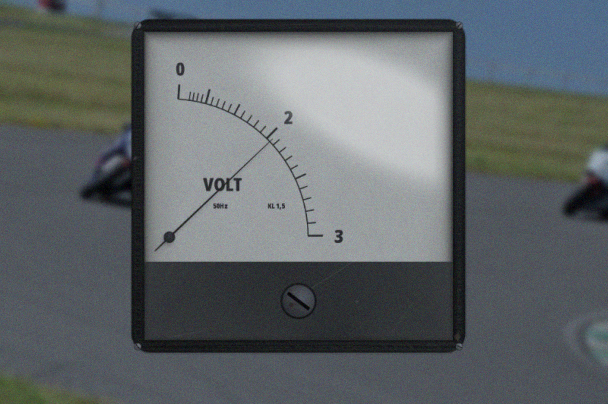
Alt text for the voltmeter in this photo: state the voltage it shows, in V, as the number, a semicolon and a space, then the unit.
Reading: 2.05; V
